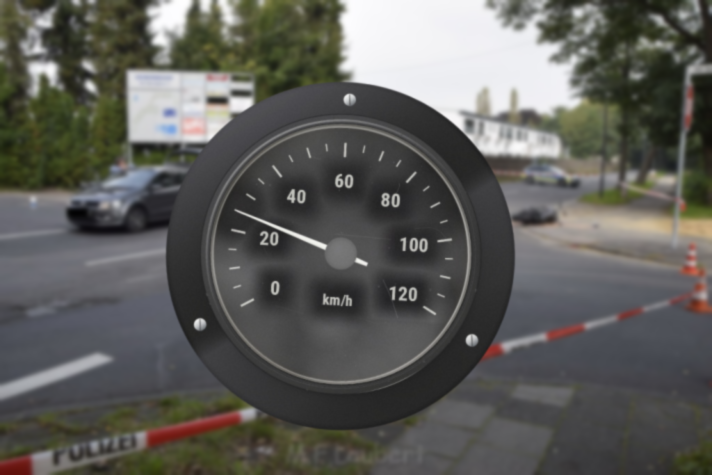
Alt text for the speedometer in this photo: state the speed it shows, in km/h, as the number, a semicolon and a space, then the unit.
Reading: 25; km/h
